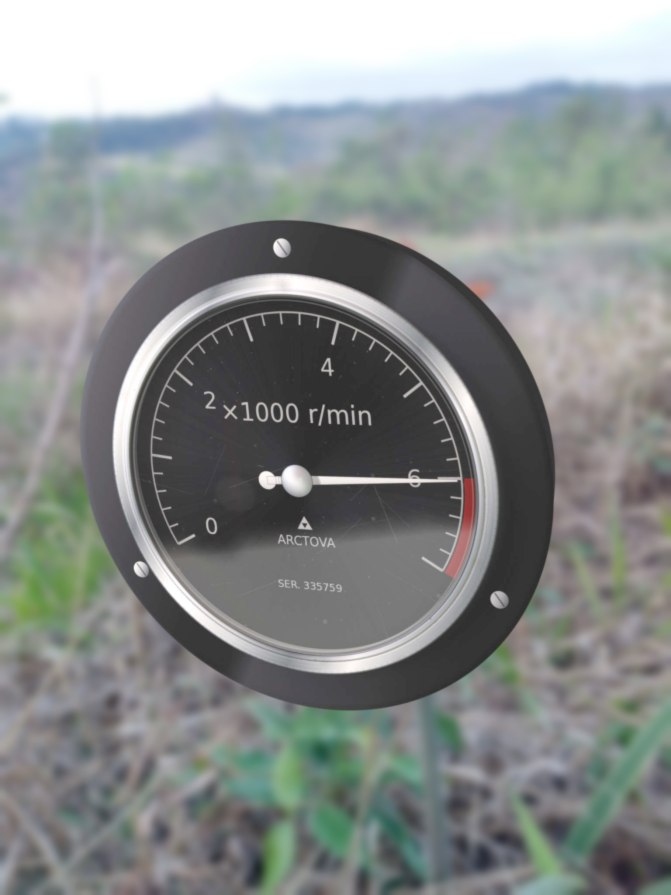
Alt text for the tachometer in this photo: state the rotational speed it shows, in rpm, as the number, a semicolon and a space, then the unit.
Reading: 6000; rpm
